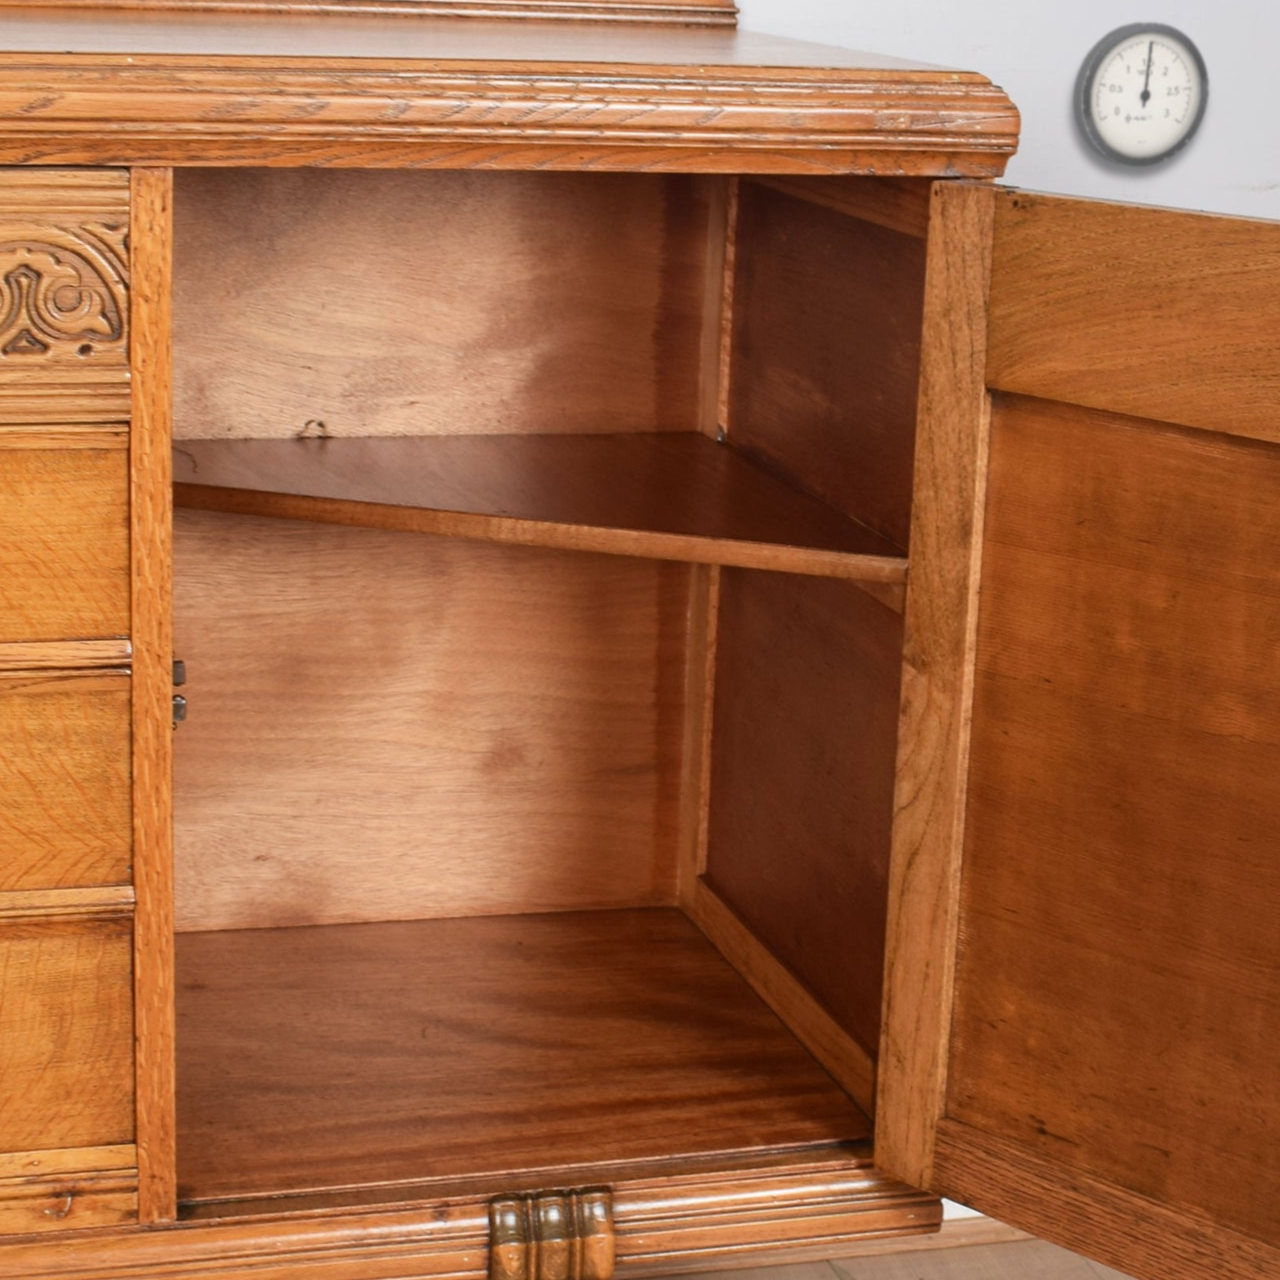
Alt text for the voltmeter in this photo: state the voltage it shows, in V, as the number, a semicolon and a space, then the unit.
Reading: 1.5; V
